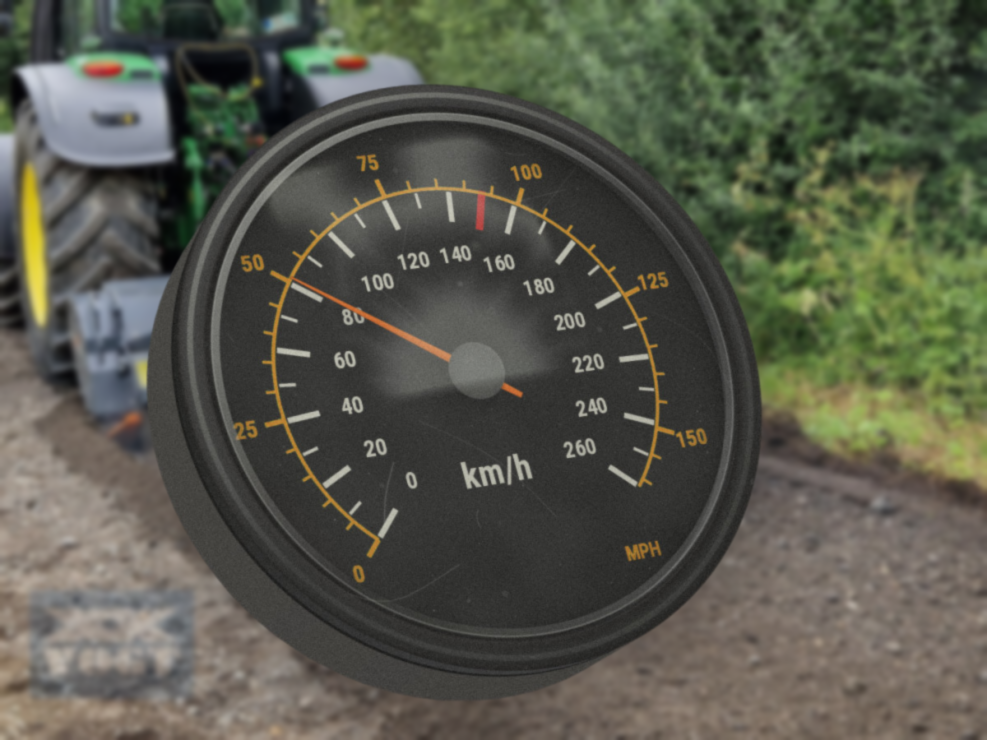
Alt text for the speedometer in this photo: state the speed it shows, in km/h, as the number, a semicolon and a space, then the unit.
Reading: 80; km/h
